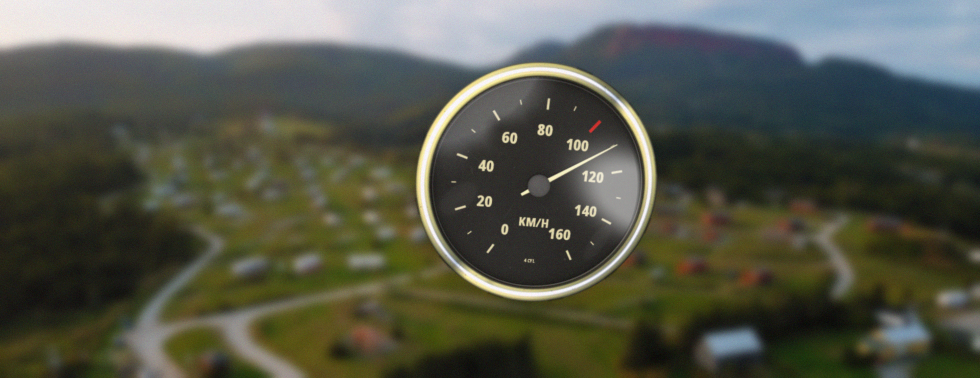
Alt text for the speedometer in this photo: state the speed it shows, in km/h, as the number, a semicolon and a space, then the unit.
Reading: 110; km/h
